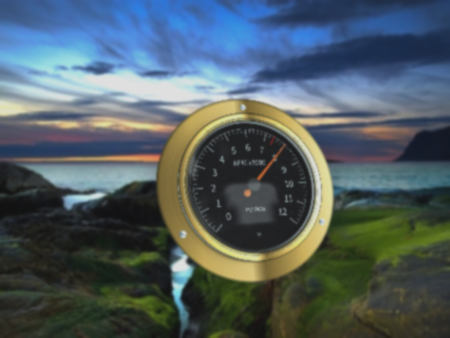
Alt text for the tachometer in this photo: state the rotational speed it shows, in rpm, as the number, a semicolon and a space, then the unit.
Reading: 8000; rpm
